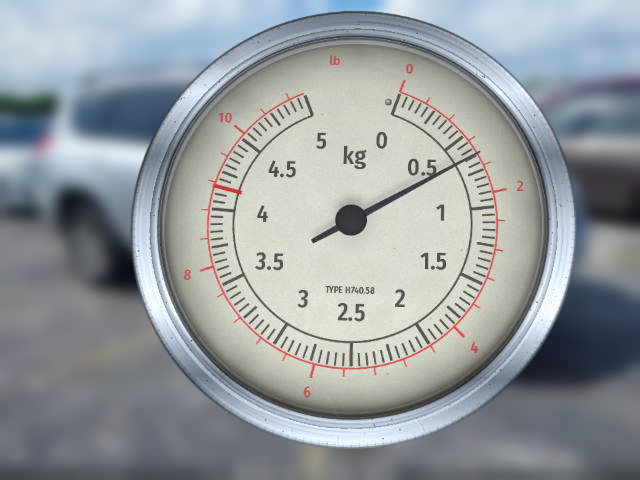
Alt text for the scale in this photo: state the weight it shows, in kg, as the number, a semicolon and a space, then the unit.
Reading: 0.65; kg
